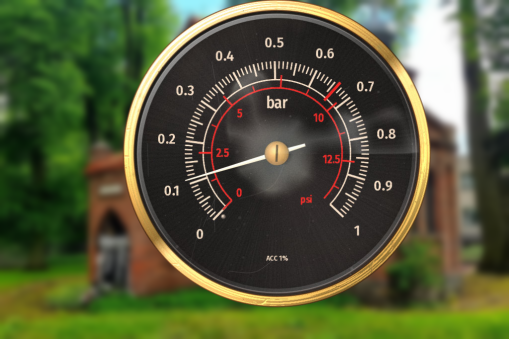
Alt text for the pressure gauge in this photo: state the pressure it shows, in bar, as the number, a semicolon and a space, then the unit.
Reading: 0.11; bar
